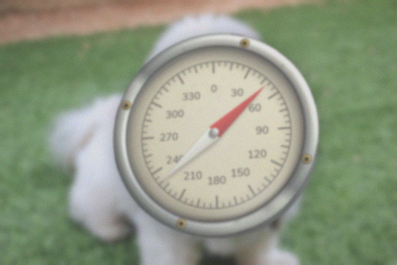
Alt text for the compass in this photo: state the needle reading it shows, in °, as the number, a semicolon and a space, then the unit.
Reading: 50; °
